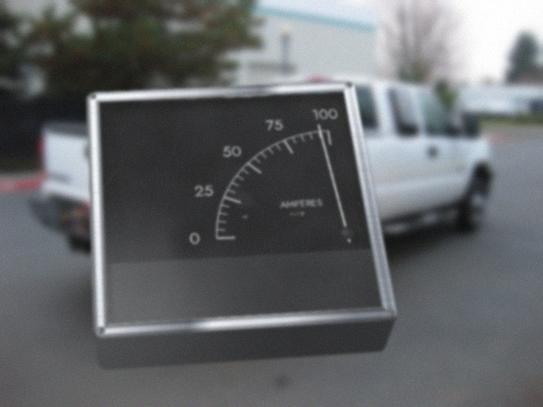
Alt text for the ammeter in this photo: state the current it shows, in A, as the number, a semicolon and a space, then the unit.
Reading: 95; A
